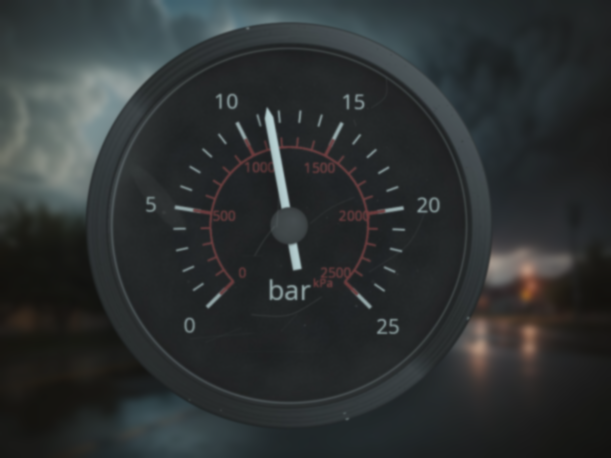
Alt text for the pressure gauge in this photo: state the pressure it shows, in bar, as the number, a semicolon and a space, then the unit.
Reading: 11.5; bar
